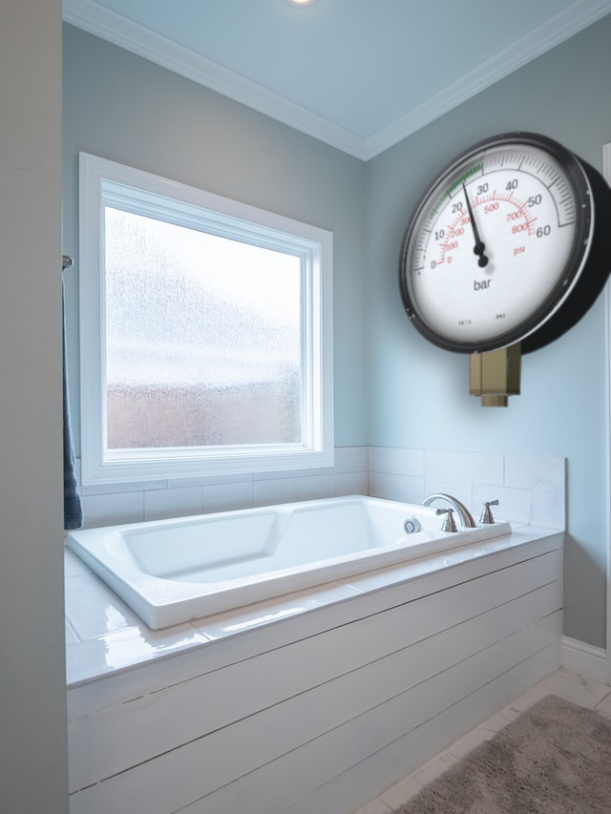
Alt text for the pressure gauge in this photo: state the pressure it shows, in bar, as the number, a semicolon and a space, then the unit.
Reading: 25; bar
